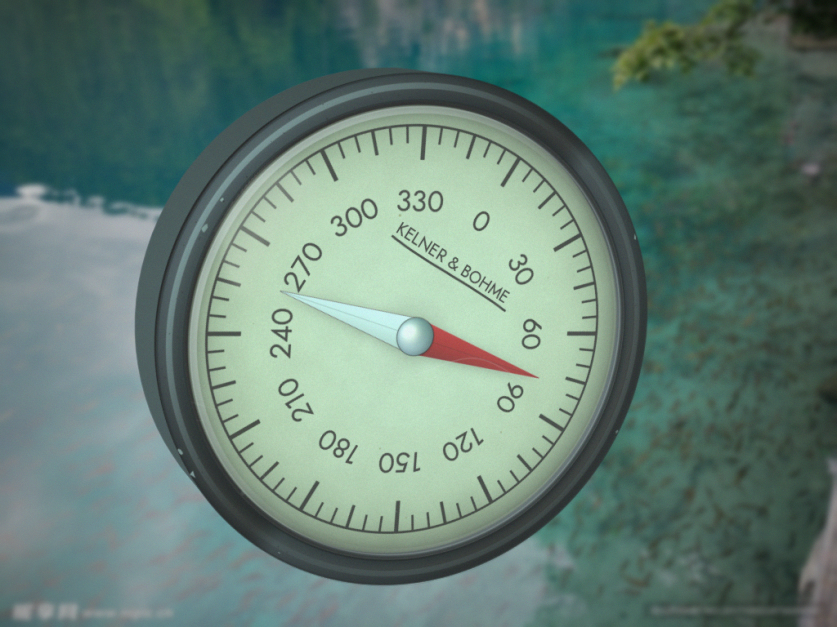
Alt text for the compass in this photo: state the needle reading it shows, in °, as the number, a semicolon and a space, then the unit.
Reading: 77.5; °
